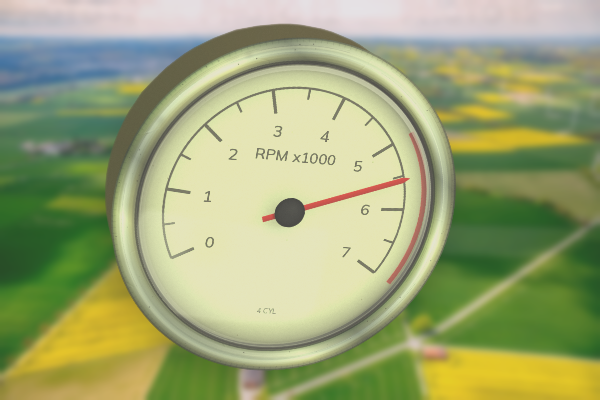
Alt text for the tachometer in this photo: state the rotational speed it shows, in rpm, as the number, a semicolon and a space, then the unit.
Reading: 5500; rpm
